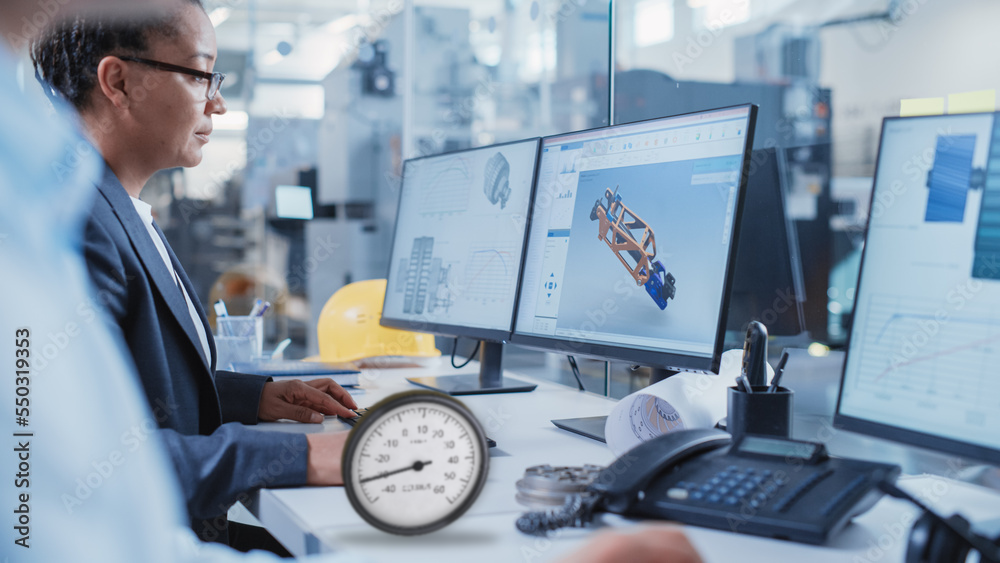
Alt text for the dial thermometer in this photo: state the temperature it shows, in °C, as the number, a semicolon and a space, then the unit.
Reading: -30; °C
